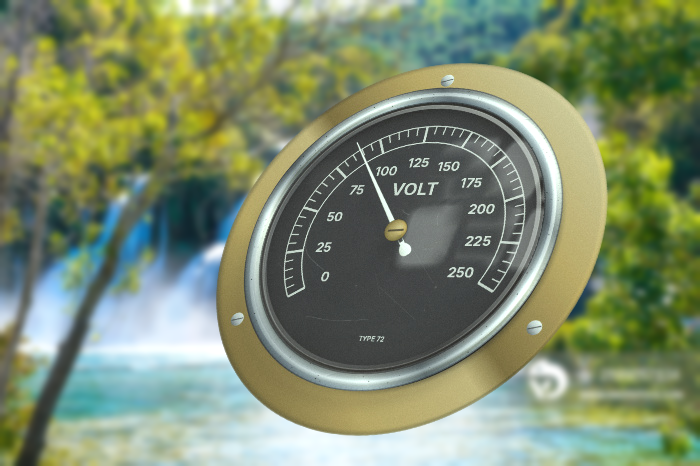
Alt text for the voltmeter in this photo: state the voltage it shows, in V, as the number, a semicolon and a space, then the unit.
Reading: 90; V
